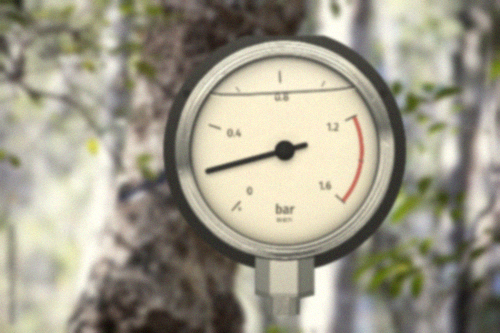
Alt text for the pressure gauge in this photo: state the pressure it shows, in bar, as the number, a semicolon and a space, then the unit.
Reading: 0.2; bar
